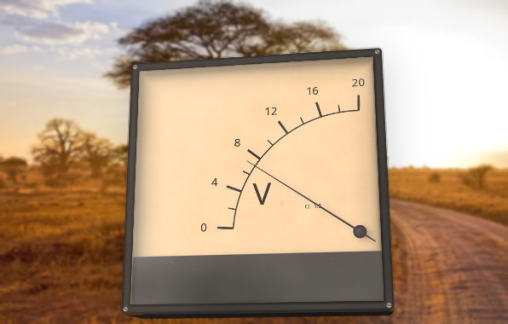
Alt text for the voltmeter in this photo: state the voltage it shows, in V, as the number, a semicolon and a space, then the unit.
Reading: 7; V
